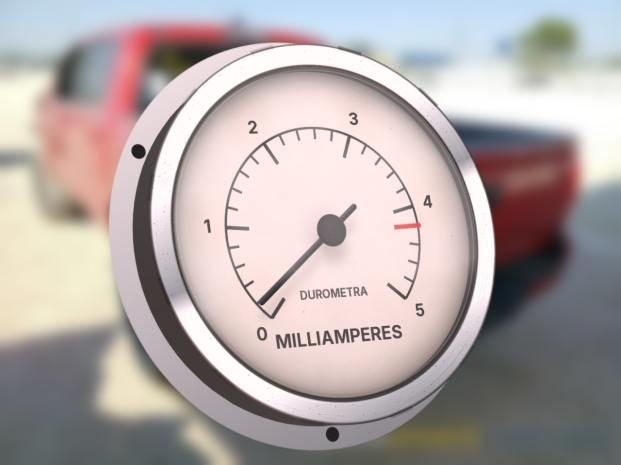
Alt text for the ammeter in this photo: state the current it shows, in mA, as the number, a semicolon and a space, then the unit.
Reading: 0.2; mA
